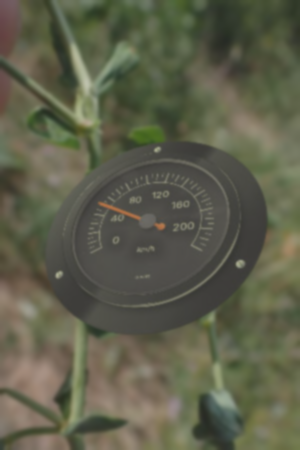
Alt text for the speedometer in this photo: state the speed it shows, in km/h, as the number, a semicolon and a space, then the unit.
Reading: 50; km/h
